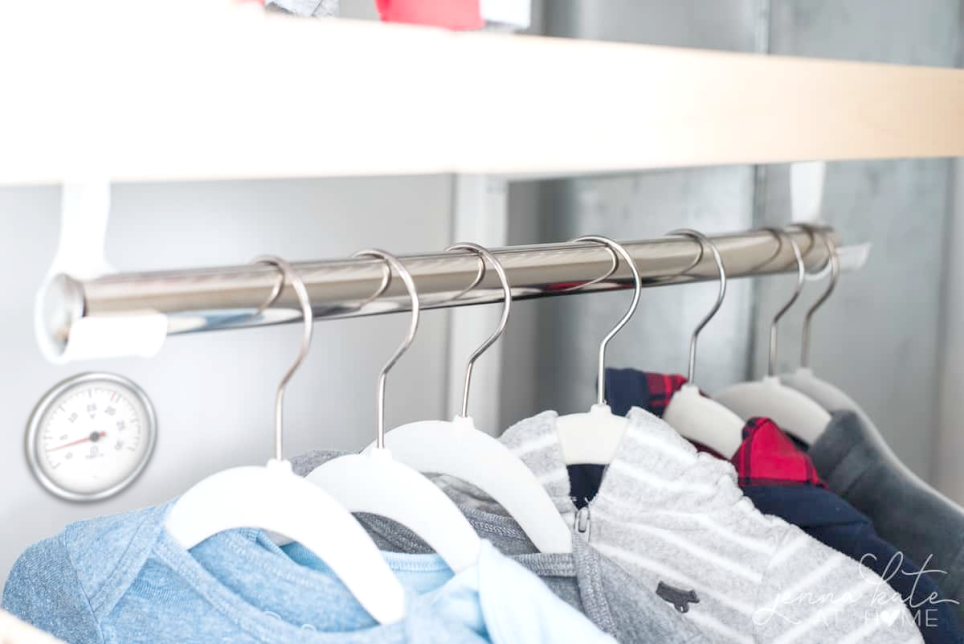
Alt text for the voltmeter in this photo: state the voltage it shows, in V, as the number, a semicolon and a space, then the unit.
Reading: 3; V
